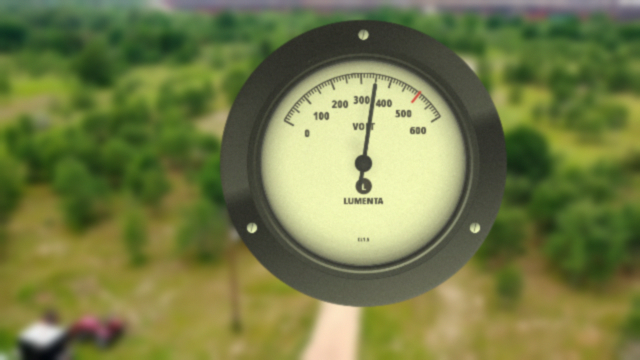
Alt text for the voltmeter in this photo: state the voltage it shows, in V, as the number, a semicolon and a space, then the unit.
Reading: 350; V
